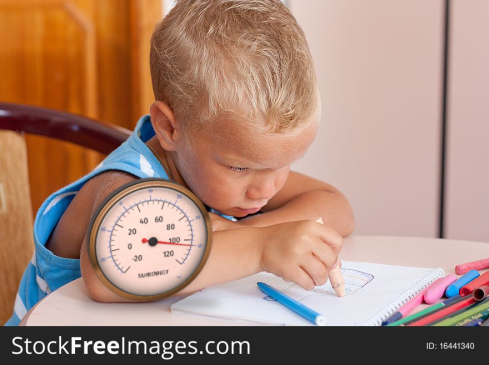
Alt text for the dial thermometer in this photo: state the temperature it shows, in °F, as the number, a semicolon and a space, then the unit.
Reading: 104; °F
